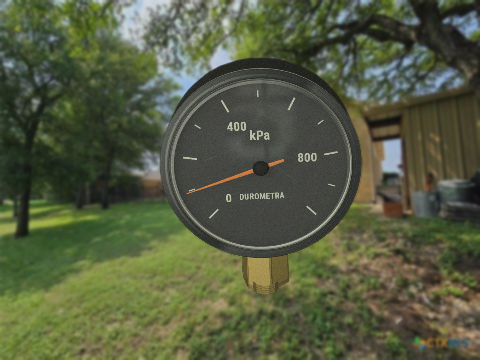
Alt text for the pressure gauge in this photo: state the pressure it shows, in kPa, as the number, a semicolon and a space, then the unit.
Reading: 100; kPa
